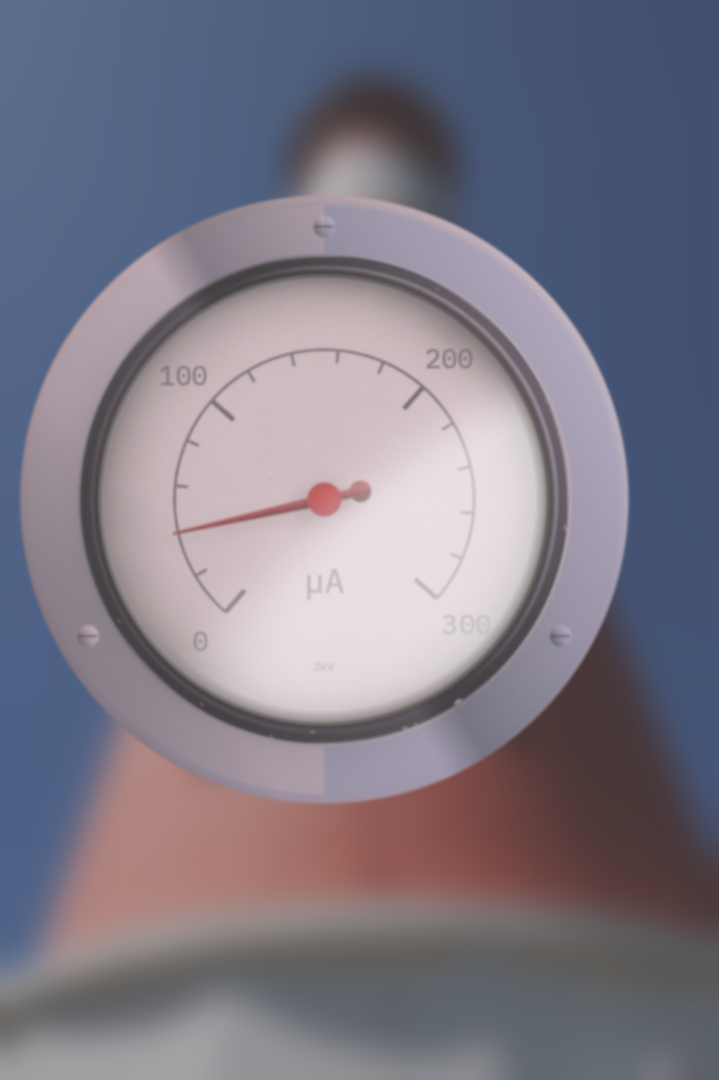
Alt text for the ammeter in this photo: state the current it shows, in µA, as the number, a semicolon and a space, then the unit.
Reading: 40; µA
